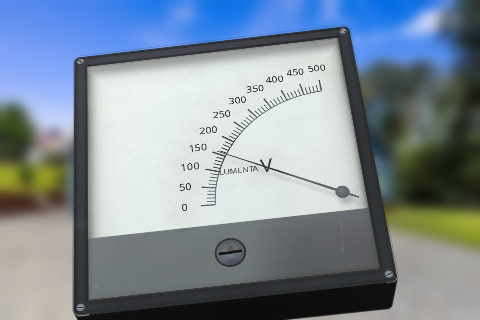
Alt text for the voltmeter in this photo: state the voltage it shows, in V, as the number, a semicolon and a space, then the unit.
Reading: 150; V
